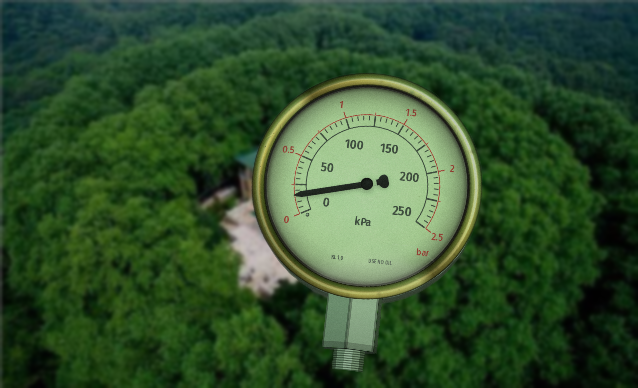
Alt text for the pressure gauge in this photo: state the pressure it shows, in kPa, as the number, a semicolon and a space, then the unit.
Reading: 15; kPa
